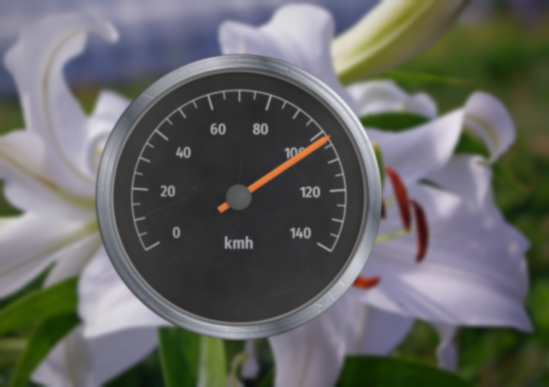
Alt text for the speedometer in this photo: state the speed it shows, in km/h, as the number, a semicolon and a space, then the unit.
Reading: 102.5; km/h
